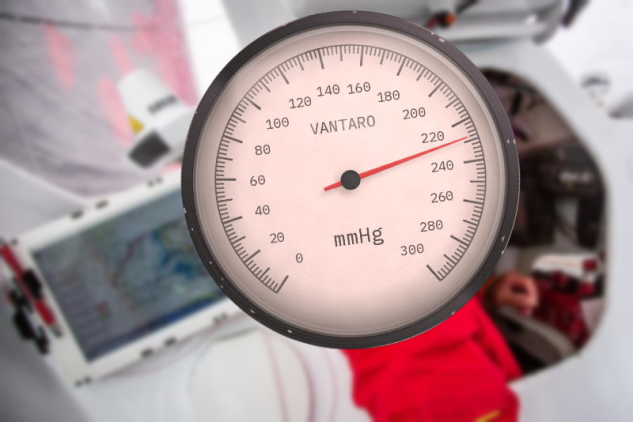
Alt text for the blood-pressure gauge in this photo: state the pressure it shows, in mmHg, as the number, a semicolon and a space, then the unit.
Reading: 228; mmHg
